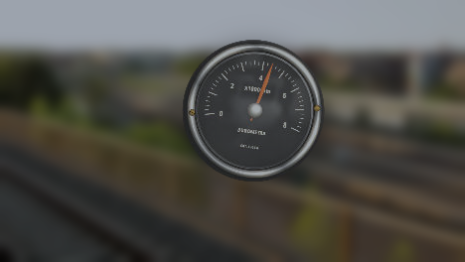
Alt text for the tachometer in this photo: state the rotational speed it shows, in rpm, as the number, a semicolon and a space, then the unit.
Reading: 4400; rpm
